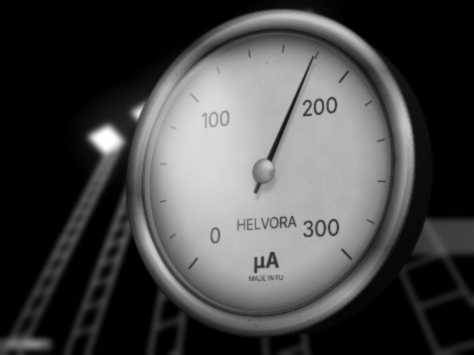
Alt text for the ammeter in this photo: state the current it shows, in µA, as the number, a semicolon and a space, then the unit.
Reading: 180; µA
